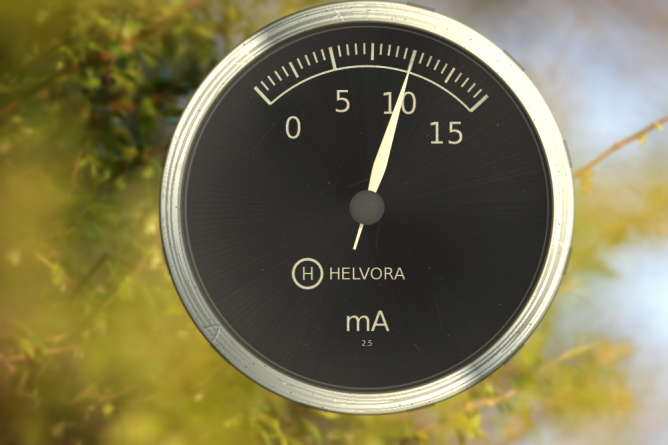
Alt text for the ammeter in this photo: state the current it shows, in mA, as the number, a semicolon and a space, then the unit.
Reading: 10; mA
